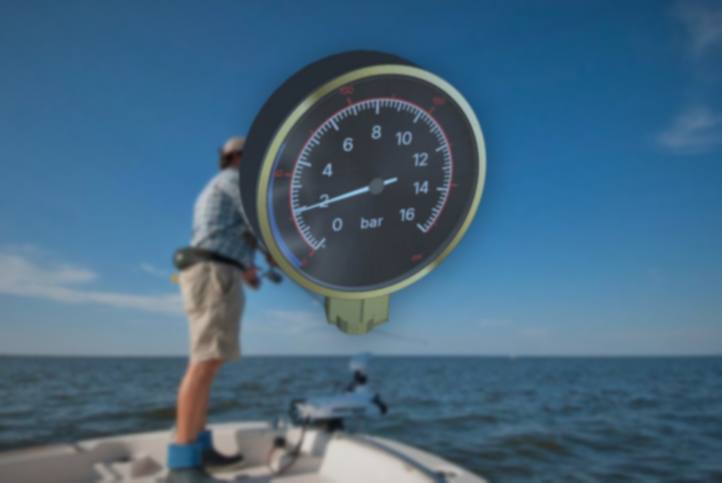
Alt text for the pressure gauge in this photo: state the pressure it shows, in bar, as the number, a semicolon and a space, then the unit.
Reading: 2; bar
